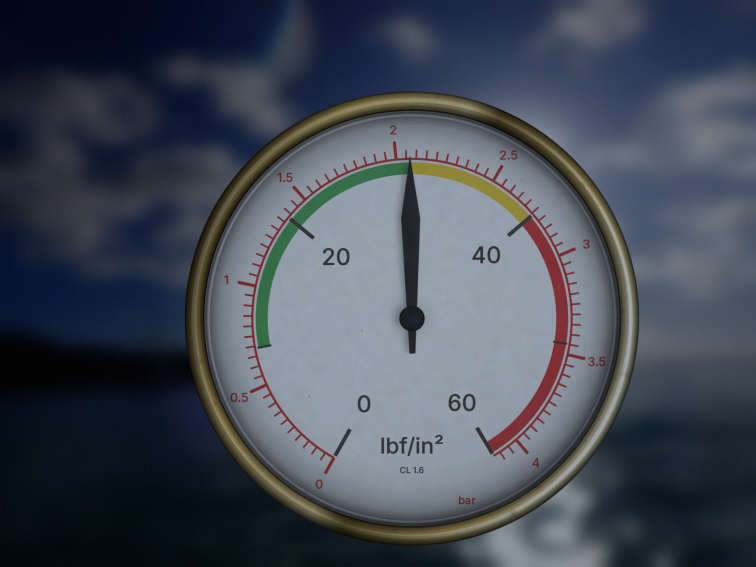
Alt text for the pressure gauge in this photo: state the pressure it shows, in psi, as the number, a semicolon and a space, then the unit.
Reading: 30; psi
